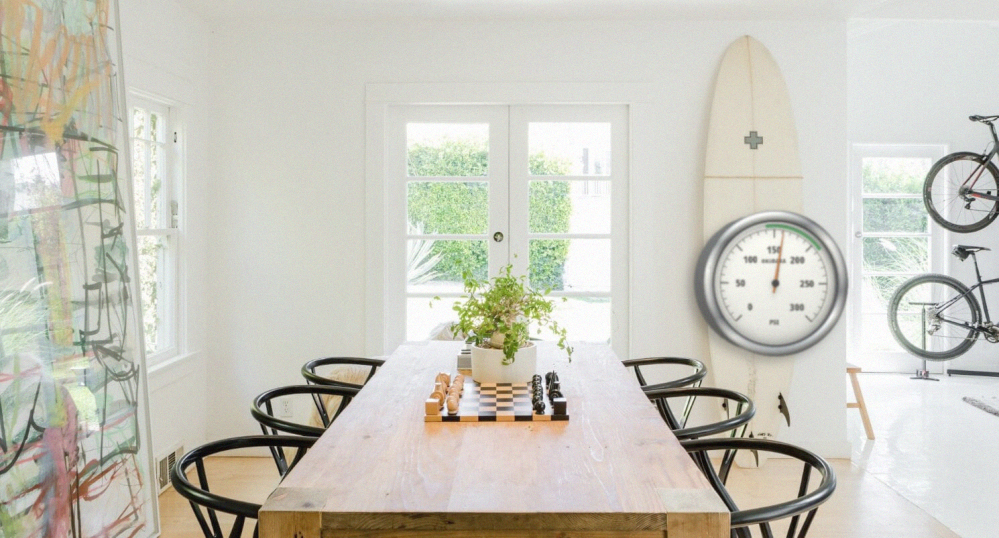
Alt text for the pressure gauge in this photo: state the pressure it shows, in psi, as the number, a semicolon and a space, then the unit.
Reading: 160; psi
